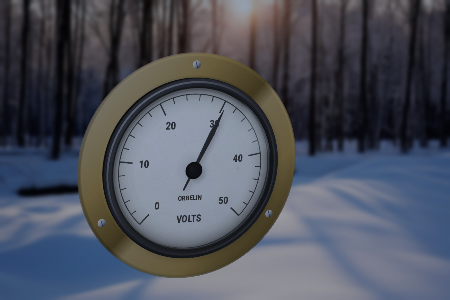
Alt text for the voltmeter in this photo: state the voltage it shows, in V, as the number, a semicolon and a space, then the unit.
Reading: 30; V
